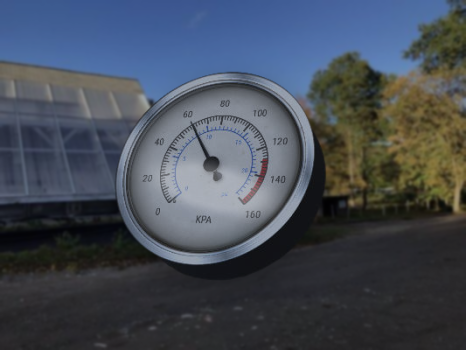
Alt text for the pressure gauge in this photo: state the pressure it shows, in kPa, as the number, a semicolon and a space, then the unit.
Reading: 60; kPa
